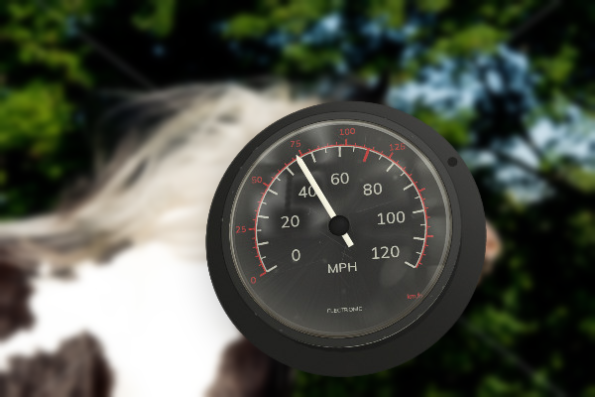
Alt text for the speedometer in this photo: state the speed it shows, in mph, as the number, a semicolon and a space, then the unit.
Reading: 45; mph
